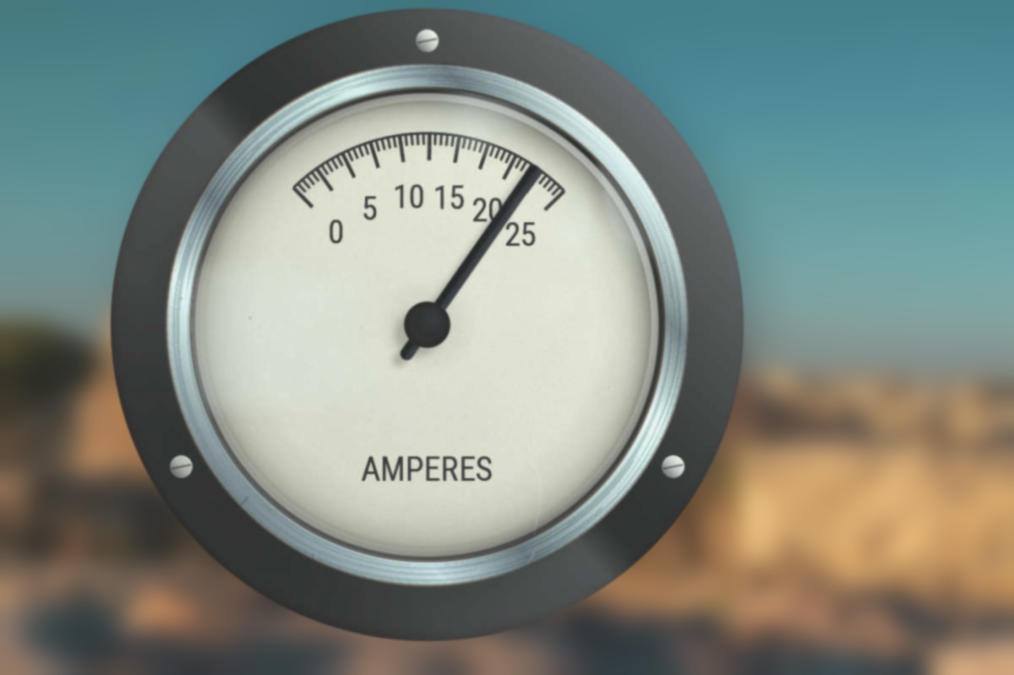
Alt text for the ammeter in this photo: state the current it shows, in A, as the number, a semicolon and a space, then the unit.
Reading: 22; A
